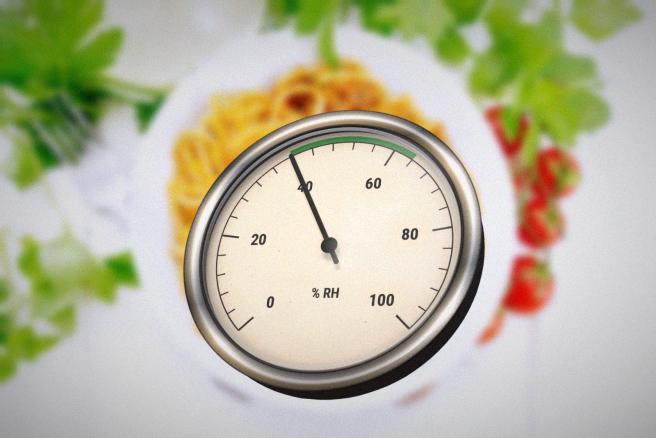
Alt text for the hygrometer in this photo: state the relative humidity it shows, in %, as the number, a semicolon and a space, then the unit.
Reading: 40; %
